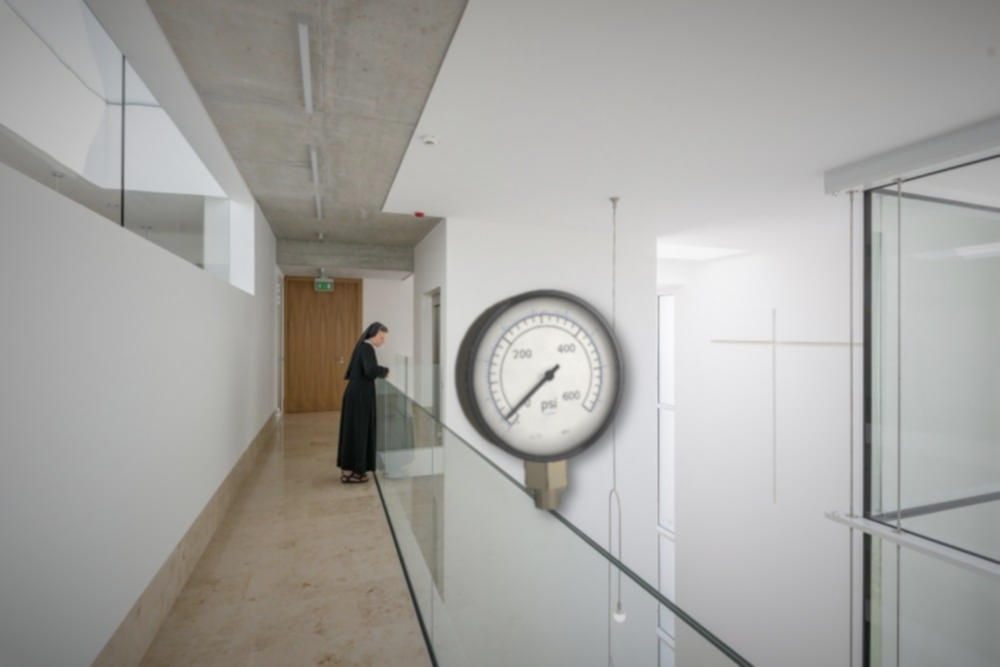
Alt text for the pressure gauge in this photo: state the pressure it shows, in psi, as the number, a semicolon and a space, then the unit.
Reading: 20; psi
